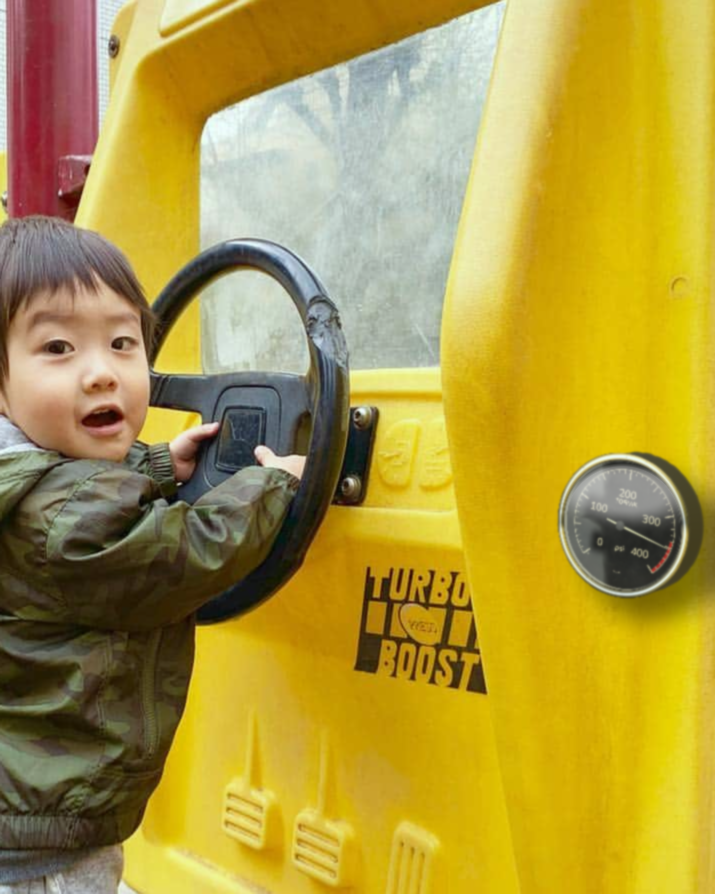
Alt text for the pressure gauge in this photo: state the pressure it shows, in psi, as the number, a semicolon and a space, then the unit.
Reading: 350; psi
